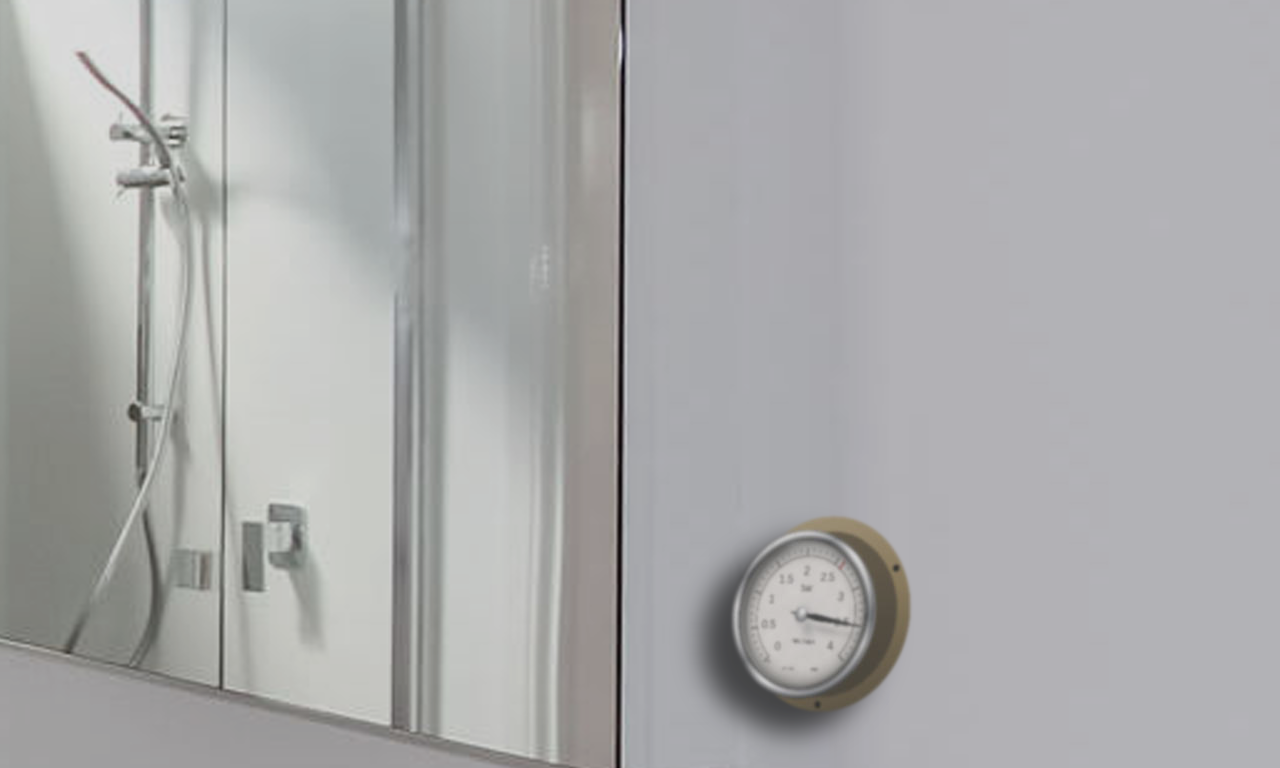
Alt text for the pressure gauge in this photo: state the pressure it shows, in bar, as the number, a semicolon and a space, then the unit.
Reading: 3.5; bar
